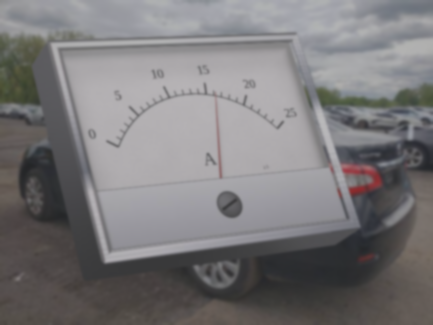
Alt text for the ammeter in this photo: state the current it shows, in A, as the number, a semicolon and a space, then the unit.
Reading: 16; A
